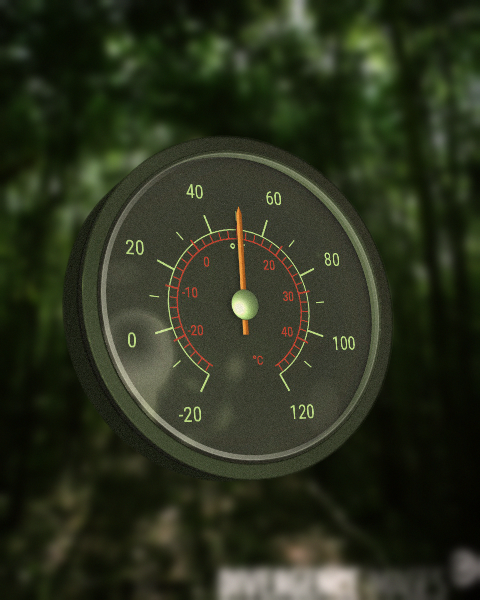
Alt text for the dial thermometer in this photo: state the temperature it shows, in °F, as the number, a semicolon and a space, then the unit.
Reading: 50; °F
